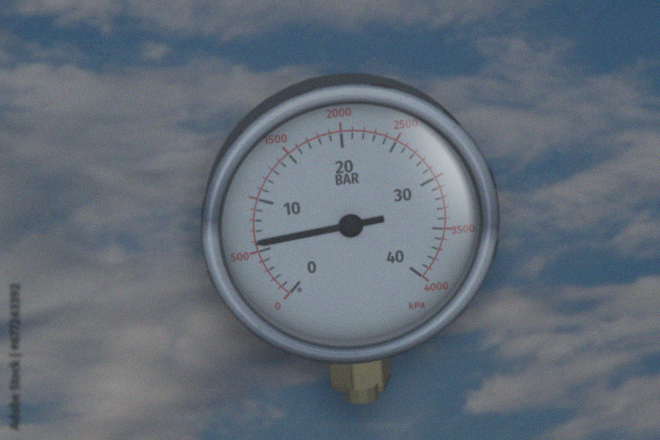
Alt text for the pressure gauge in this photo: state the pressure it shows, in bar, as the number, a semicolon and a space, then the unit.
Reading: 6; bar
